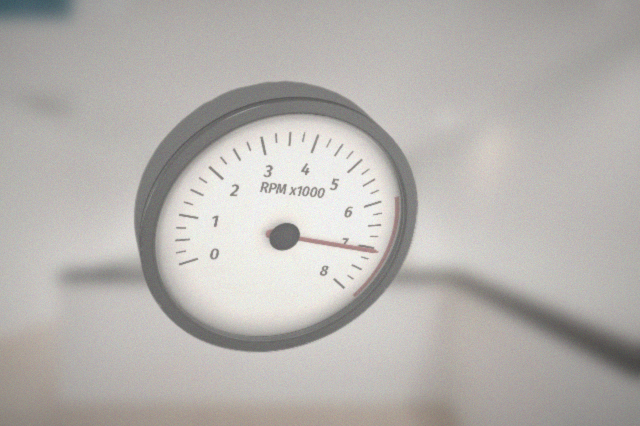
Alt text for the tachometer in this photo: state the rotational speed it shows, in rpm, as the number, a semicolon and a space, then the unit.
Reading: 7000; rpm
